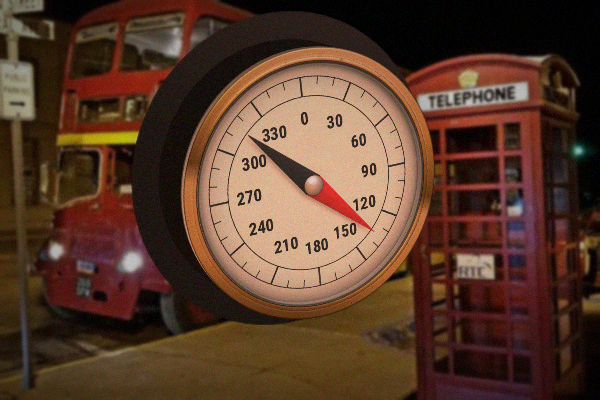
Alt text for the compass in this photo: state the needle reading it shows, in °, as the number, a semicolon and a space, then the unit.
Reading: 135; °
